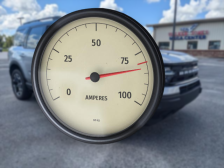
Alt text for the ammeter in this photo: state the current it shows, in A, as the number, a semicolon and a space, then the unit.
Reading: 82.5; A
